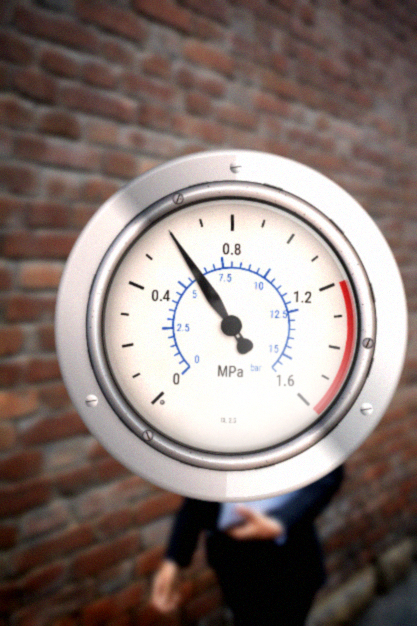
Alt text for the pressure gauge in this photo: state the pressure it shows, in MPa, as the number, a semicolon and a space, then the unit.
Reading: 0.6; MPa
